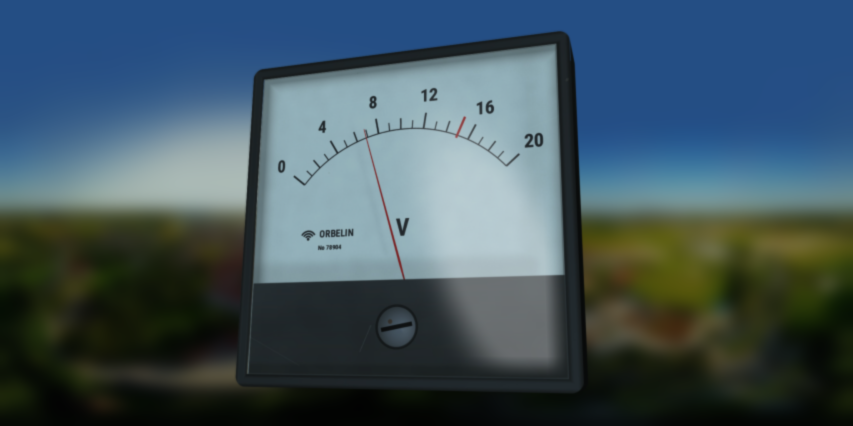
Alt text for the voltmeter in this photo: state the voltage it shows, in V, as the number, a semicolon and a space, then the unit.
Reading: 7; V
